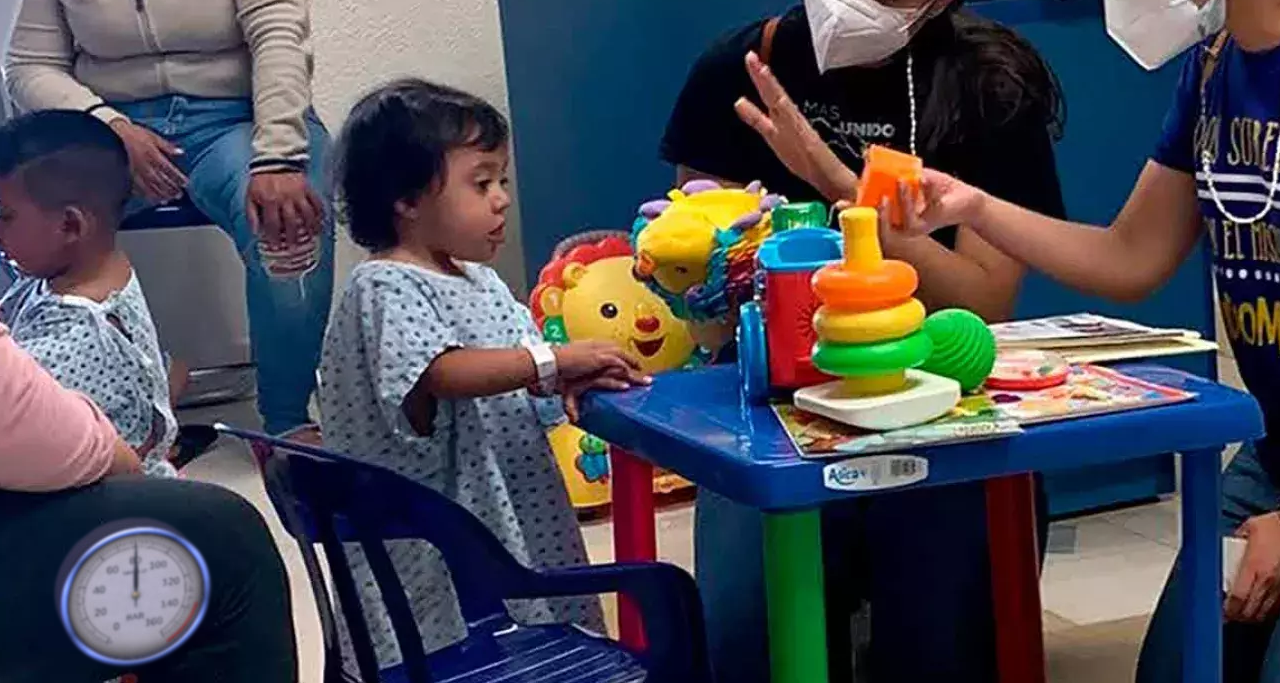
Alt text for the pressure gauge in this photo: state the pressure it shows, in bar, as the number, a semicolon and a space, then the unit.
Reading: 80; bar
